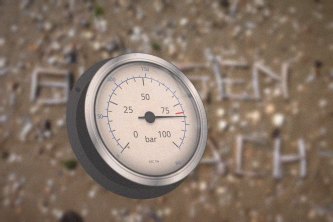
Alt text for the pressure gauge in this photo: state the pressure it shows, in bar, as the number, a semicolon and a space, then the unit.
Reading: 82.5; bar
